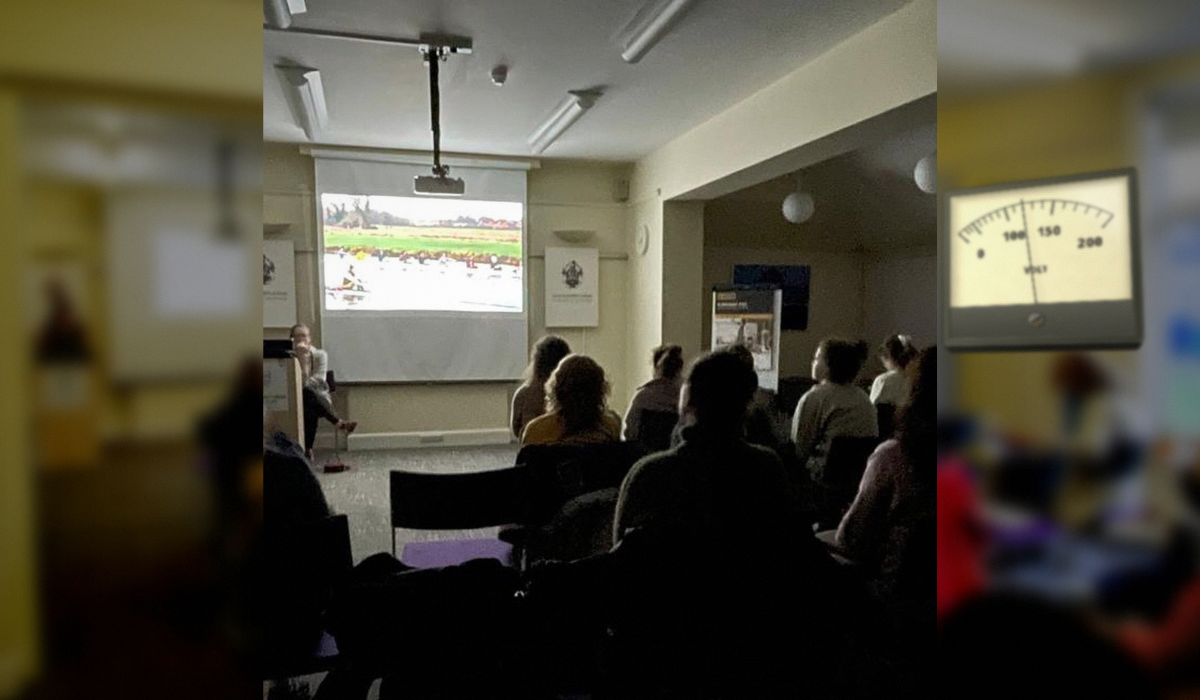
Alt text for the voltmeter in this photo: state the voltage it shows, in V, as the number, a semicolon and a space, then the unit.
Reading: 120; V
